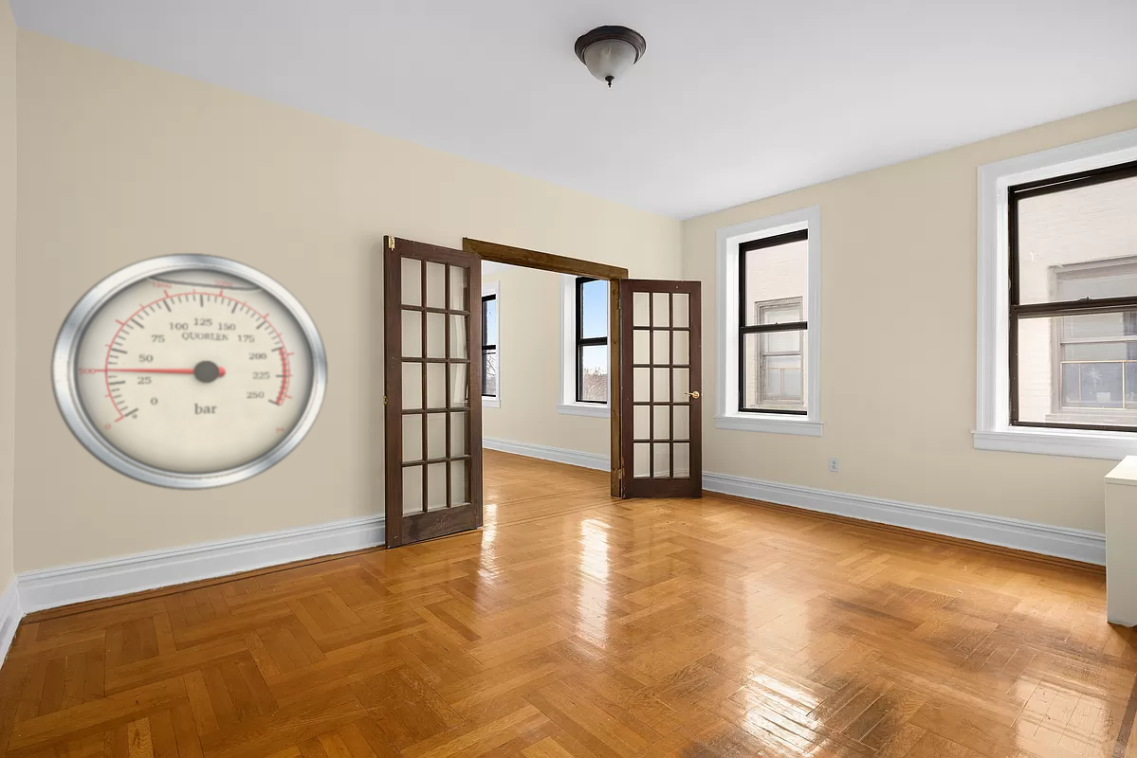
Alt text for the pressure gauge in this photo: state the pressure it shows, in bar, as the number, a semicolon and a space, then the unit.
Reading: 35; bar
